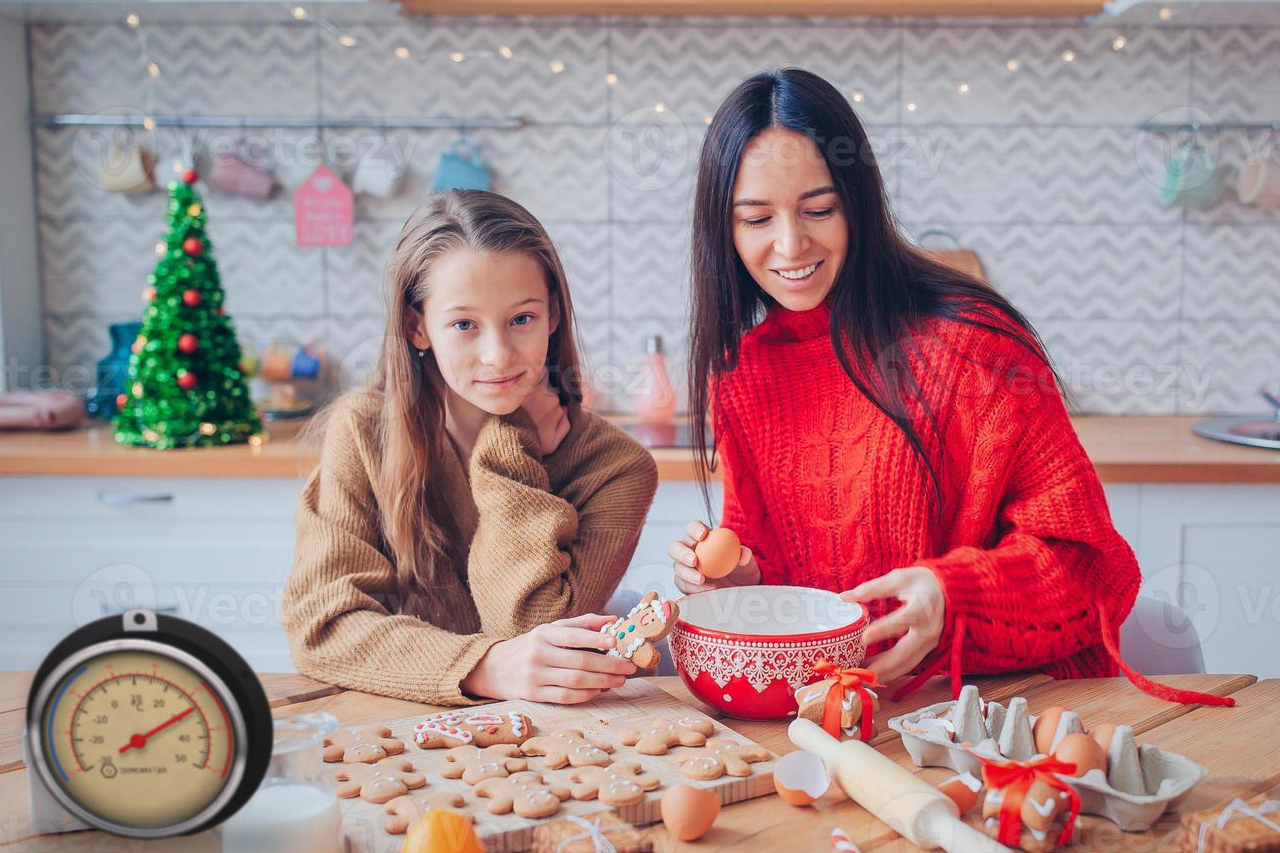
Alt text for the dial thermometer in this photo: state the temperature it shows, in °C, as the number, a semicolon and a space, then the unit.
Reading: 30; °C
